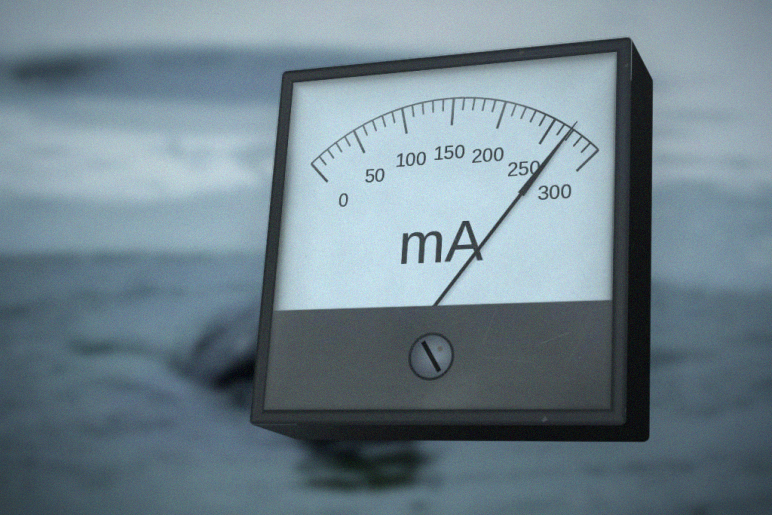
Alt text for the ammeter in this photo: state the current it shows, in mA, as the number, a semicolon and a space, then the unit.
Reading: 270; mA
